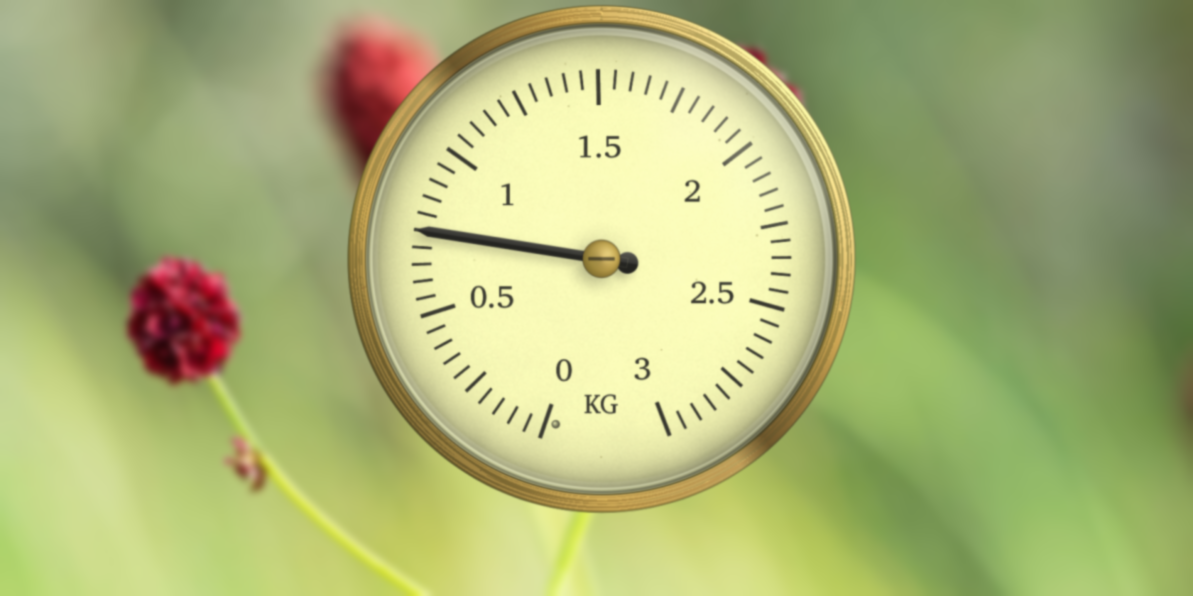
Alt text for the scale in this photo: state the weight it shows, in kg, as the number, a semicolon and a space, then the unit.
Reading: 0.75; kg
